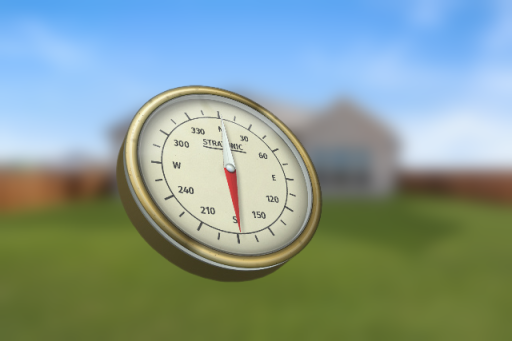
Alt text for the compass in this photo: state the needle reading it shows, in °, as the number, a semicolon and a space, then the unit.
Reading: 180; °
